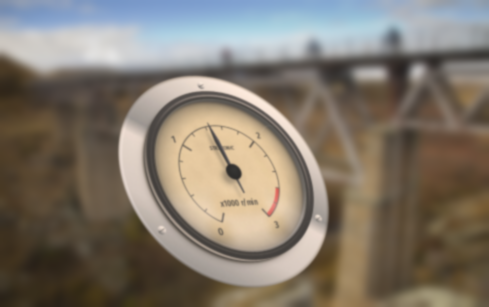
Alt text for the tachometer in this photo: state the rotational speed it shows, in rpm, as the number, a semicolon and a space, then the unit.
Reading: 1400; rpm
